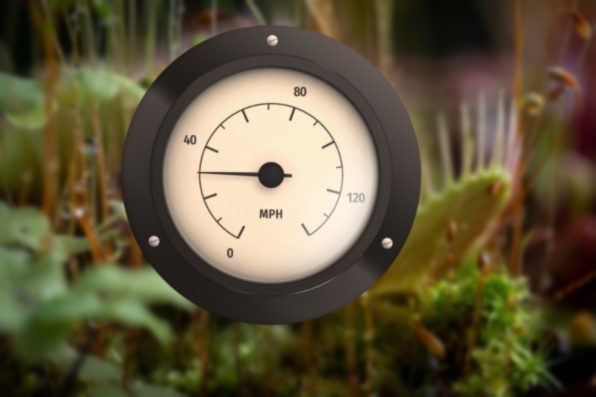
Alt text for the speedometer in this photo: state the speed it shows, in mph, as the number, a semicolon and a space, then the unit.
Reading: 30; mph
